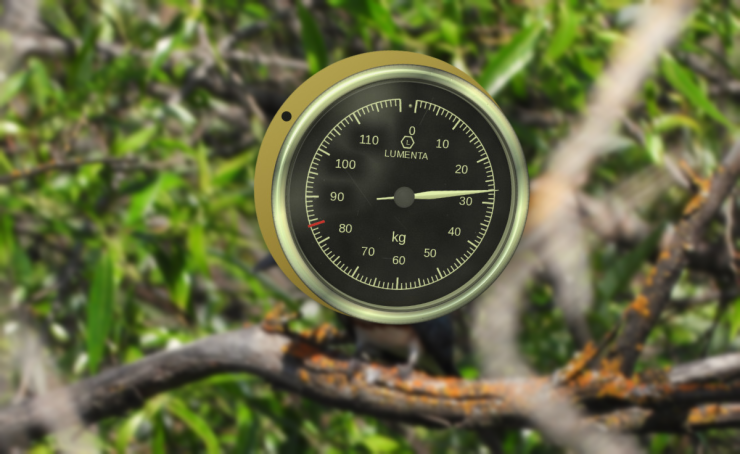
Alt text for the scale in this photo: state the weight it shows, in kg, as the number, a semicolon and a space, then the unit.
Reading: 27; kg
